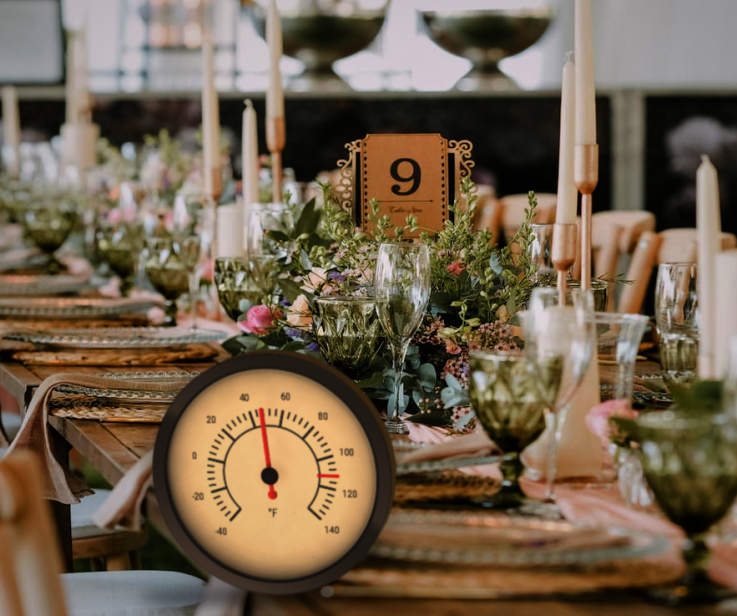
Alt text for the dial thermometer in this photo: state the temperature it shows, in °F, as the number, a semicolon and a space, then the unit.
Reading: 48; °F
